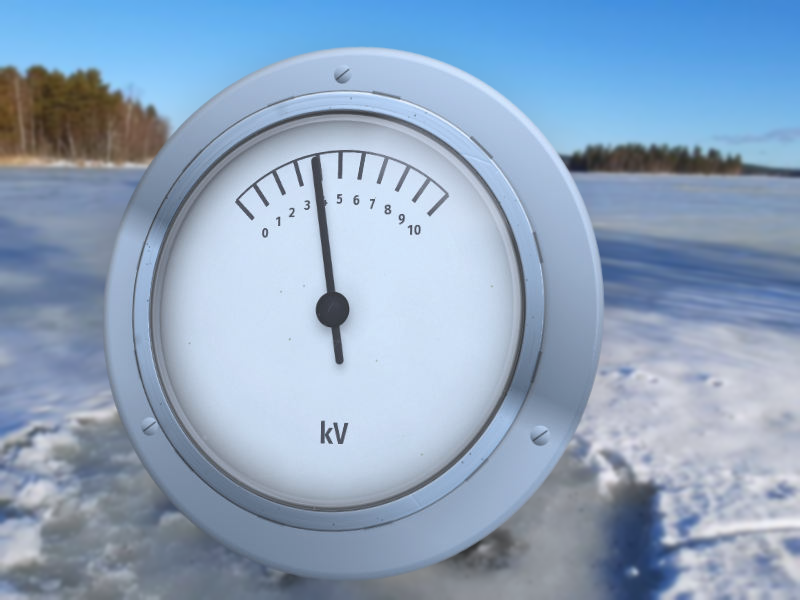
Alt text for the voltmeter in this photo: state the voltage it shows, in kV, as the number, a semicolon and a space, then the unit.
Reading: 4; kV
